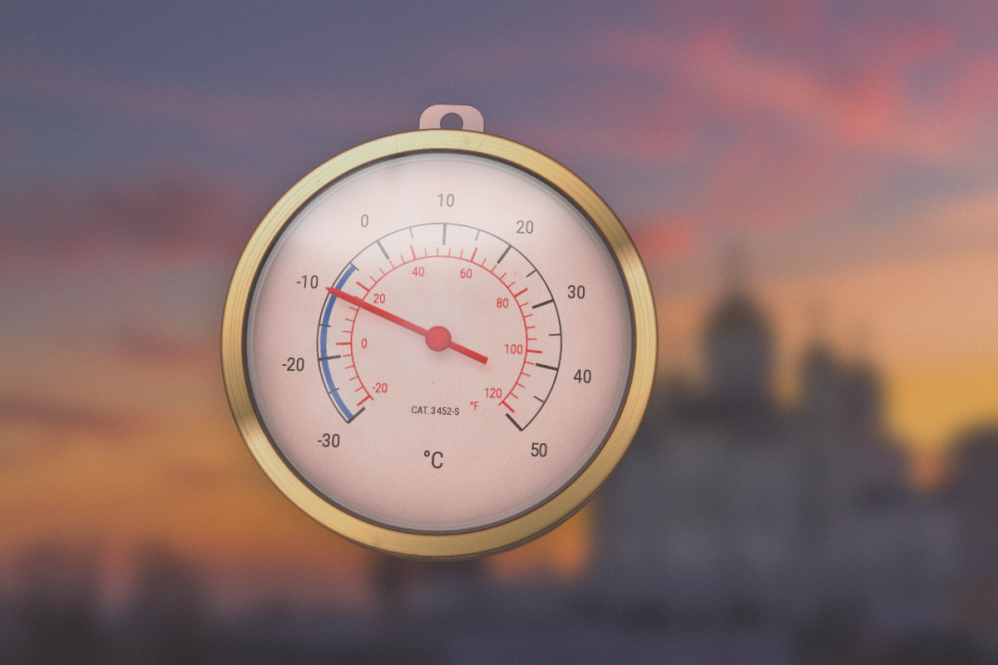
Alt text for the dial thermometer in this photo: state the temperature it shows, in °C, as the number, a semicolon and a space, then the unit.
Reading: -10; °C
